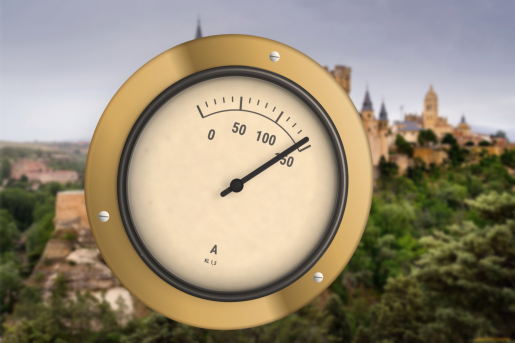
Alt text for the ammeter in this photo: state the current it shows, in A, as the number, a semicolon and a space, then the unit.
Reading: 140; A
